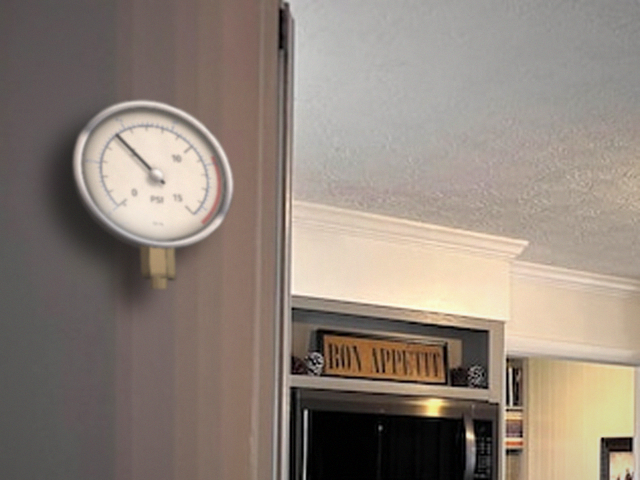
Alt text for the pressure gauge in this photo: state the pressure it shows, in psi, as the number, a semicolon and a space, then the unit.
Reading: 5; psi
